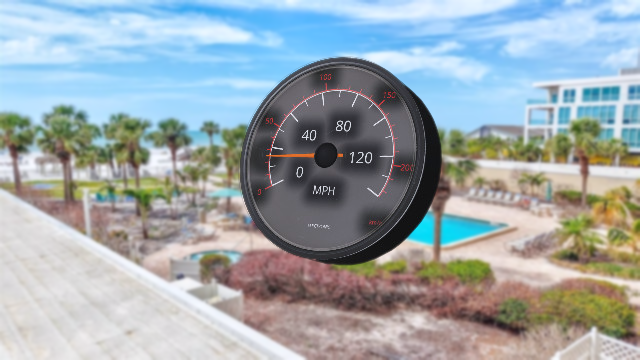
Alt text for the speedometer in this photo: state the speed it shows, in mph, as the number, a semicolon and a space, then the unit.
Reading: 15; mph
